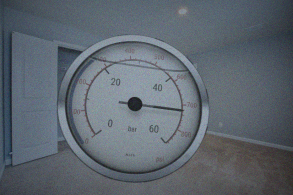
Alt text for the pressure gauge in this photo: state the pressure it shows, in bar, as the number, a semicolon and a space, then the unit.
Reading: 50; bar
